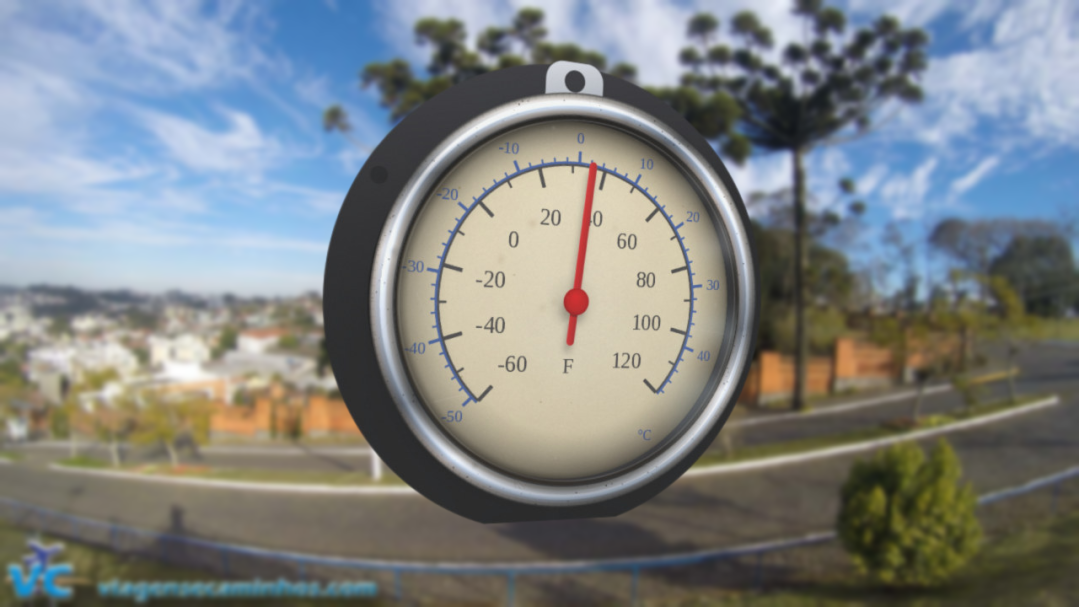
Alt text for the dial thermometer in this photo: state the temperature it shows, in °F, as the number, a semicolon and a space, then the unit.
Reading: 35; °F
